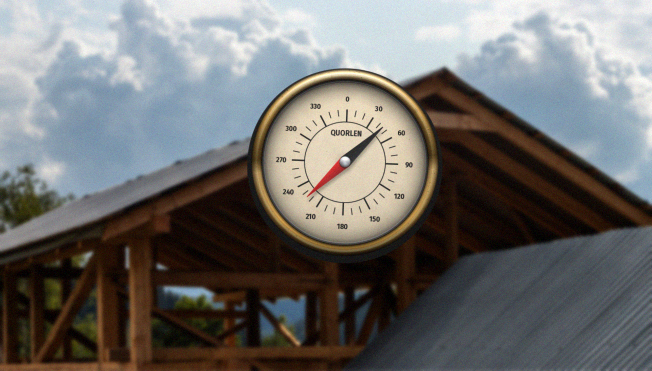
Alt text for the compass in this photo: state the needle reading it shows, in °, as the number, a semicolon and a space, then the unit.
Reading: 225; °
